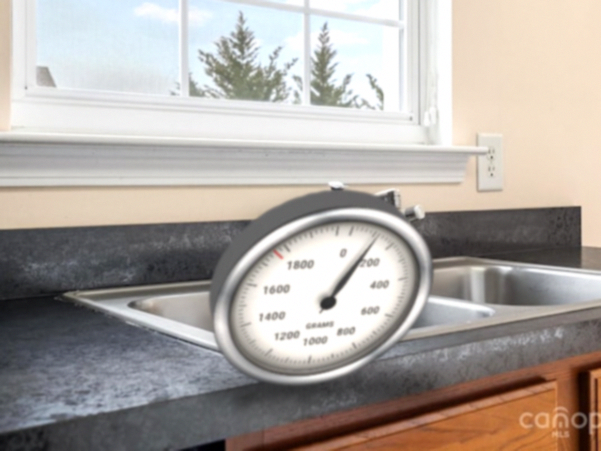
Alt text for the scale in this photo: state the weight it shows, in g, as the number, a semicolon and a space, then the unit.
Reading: 100; g
